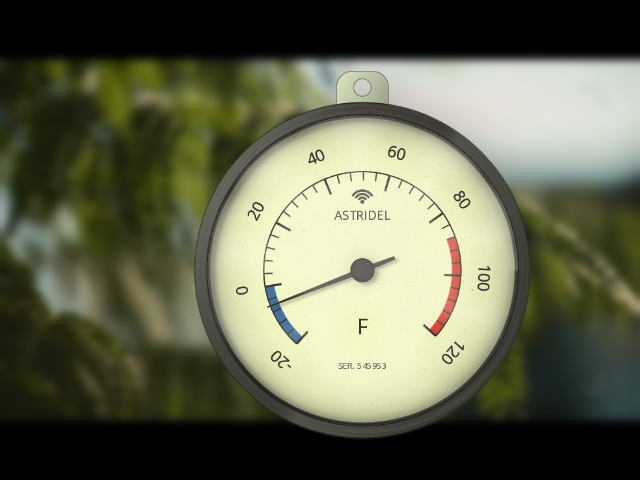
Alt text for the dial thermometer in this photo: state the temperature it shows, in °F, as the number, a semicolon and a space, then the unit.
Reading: -6; °F
